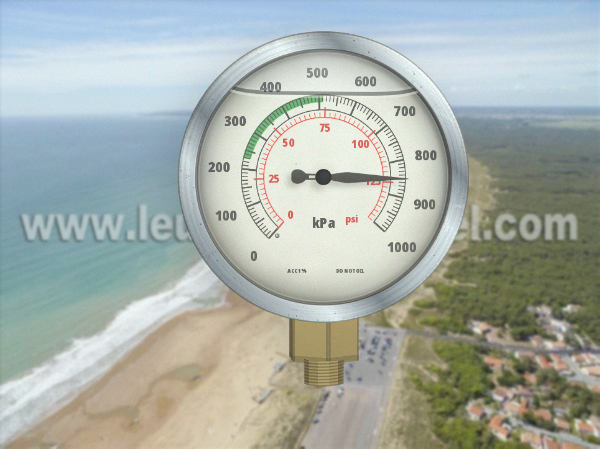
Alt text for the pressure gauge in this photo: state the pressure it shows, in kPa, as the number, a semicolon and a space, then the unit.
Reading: 850; kPa
